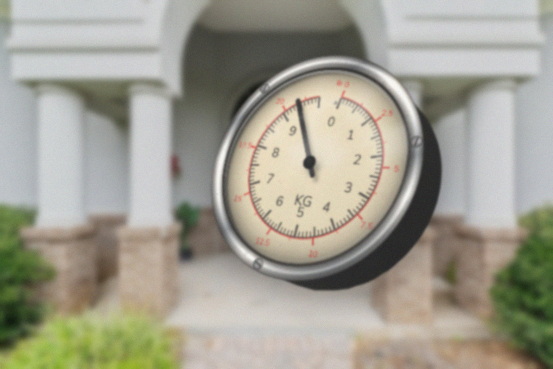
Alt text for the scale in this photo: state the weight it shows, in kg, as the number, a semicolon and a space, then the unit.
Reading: 9.5; kg
